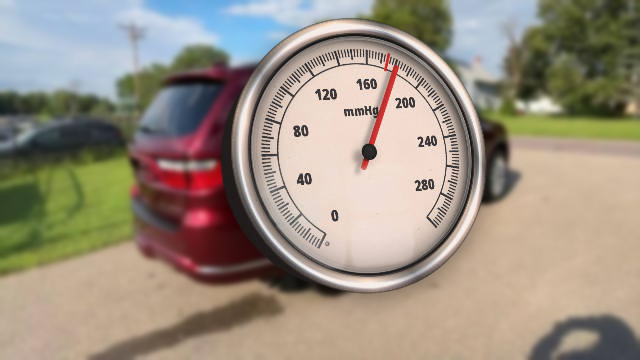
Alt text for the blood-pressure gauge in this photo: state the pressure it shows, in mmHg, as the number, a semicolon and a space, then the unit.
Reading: 180; mmHg
